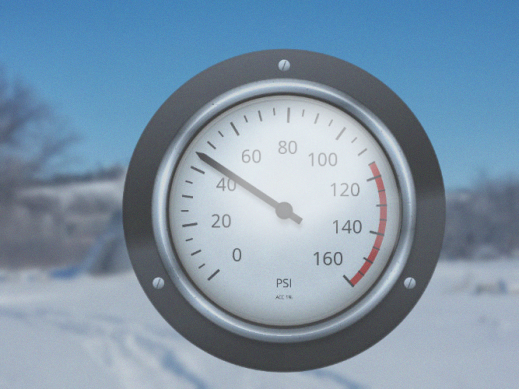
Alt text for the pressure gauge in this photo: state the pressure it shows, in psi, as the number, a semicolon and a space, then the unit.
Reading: 45; psi
